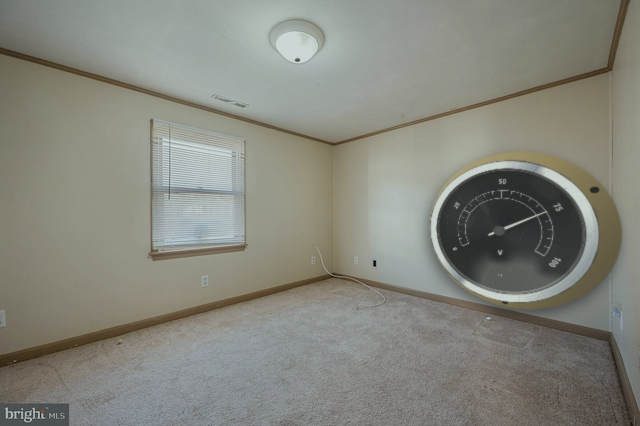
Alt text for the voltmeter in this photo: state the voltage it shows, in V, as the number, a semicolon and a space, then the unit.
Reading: 75; V
